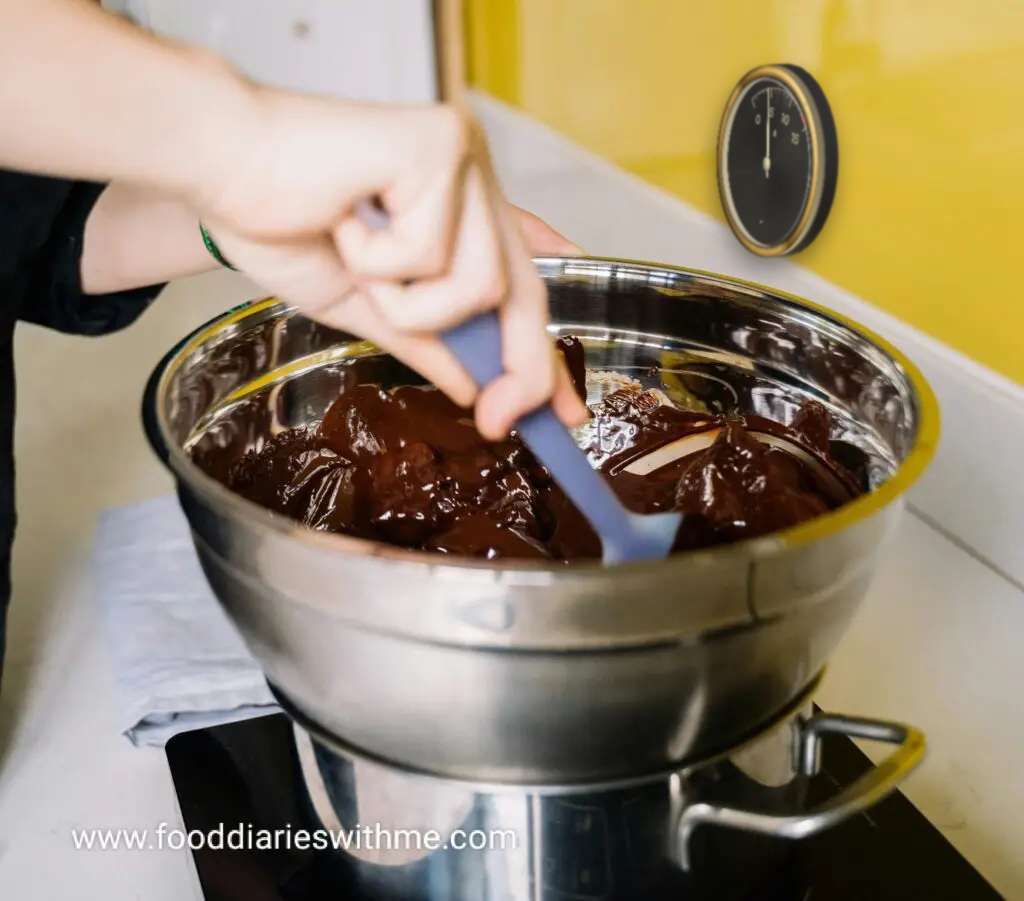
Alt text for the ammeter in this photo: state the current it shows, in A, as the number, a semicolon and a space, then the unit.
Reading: 5; A
